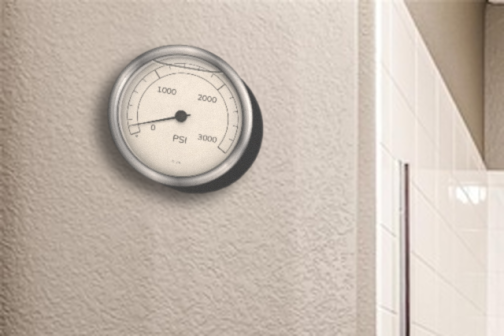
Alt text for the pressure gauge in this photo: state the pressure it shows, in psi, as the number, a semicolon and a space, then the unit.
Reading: 100; psi
